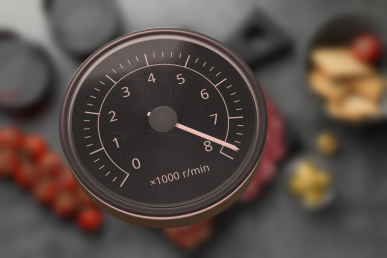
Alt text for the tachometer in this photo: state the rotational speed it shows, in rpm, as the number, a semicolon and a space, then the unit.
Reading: 7800; rpm
